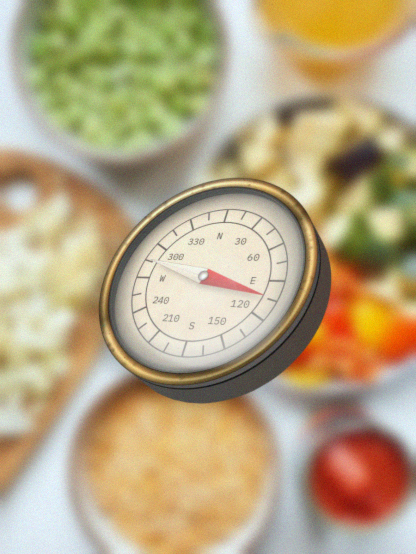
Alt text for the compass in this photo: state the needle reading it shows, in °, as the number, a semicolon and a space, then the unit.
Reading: 105; °
